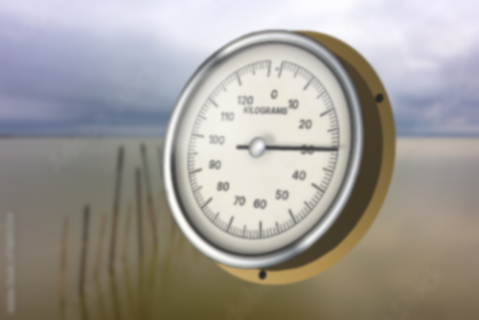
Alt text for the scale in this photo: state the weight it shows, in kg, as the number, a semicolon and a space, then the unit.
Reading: 30; kg
